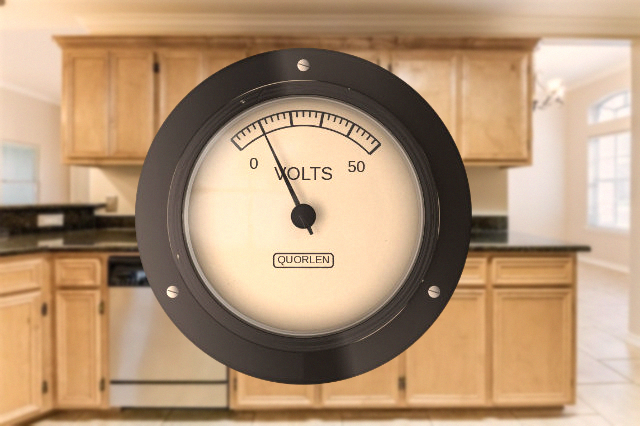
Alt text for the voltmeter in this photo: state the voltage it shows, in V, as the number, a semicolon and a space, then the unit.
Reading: 10; V
